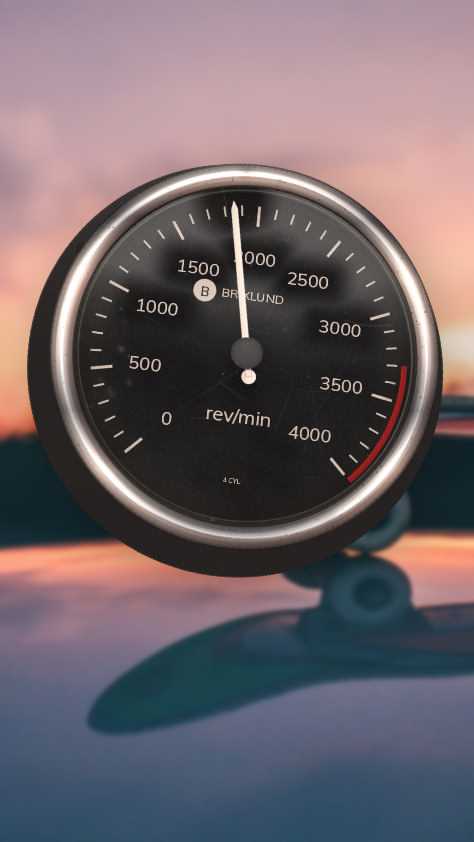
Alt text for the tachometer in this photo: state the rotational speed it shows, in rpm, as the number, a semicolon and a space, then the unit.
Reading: 1850; rpm
